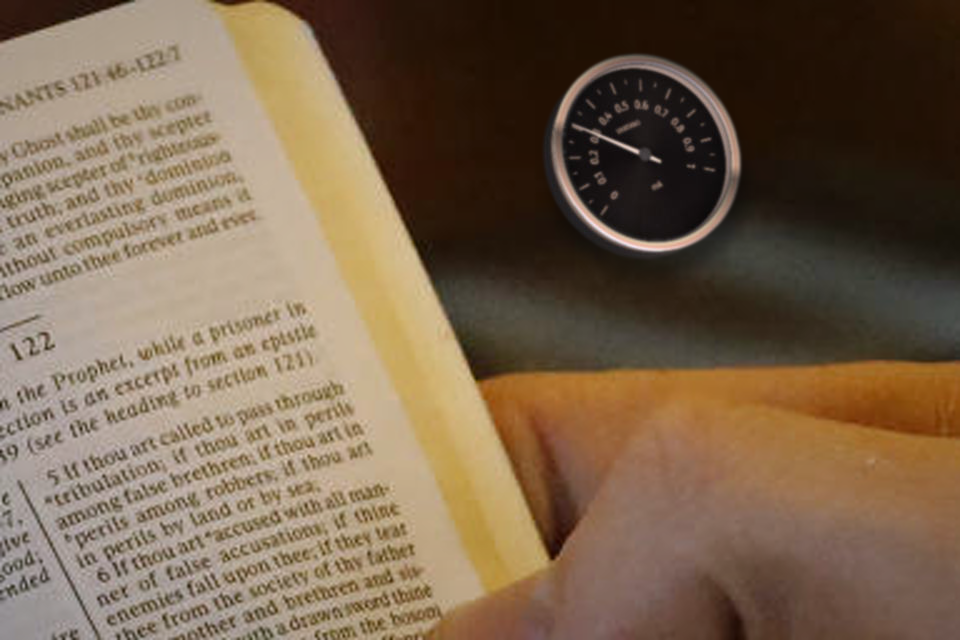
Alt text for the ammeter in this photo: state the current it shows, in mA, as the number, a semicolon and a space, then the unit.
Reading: 0.3; mA
